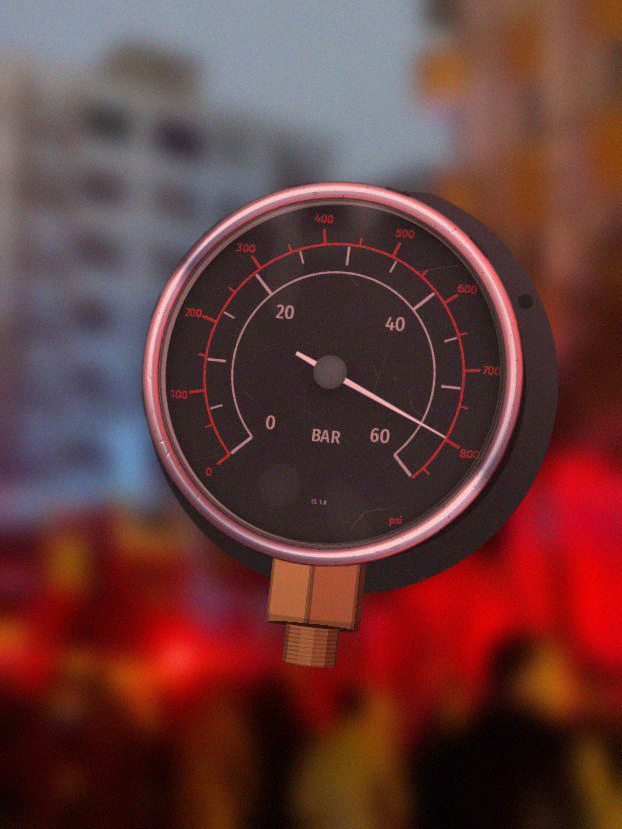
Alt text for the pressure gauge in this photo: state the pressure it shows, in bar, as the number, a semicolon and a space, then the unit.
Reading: 55; bar
